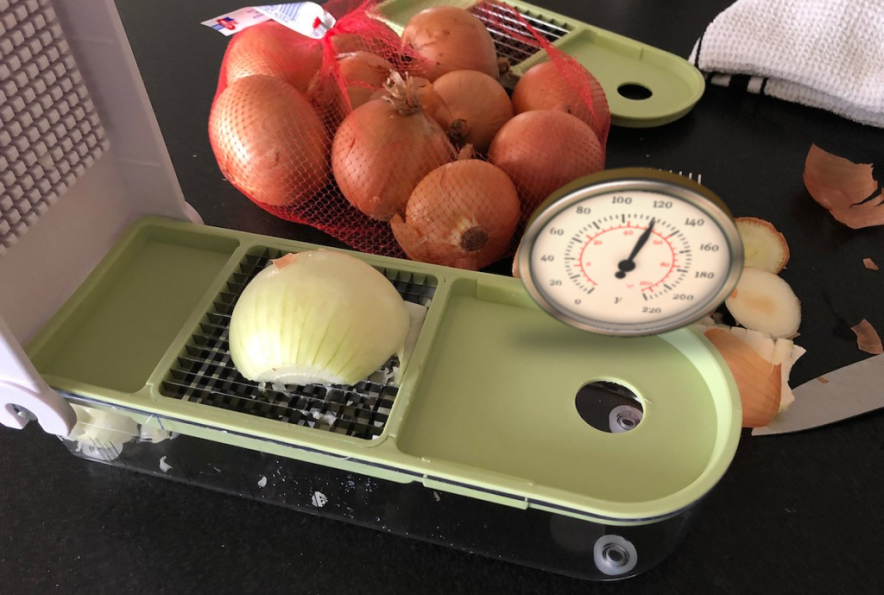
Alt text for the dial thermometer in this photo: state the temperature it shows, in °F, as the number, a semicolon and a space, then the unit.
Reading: 120; °F
